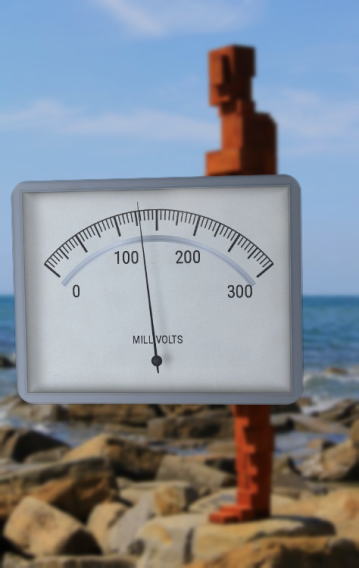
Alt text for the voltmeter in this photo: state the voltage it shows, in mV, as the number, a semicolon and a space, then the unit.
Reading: 130; mV
